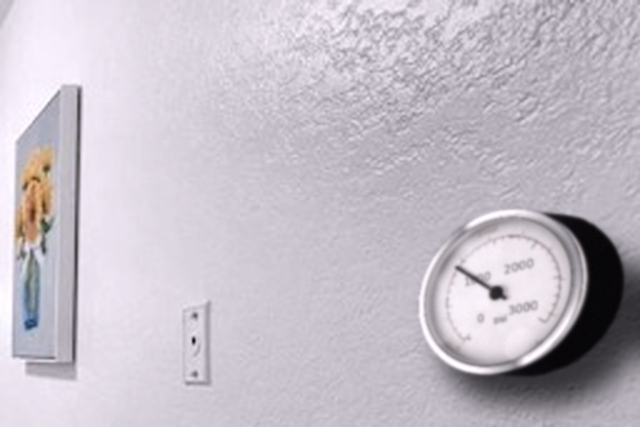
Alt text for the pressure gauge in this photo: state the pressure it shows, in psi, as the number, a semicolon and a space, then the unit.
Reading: 1000; psi
